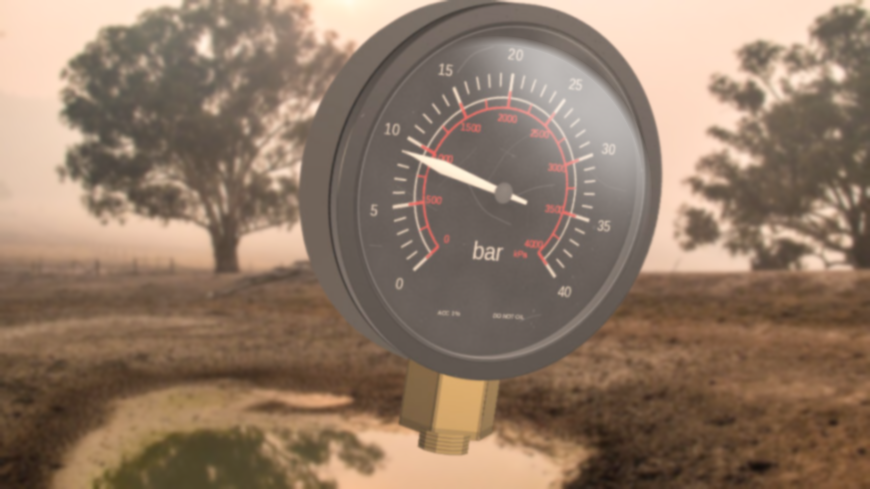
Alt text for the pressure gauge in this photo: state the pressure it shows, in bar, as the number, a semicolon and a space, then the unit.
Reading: 9; bar
